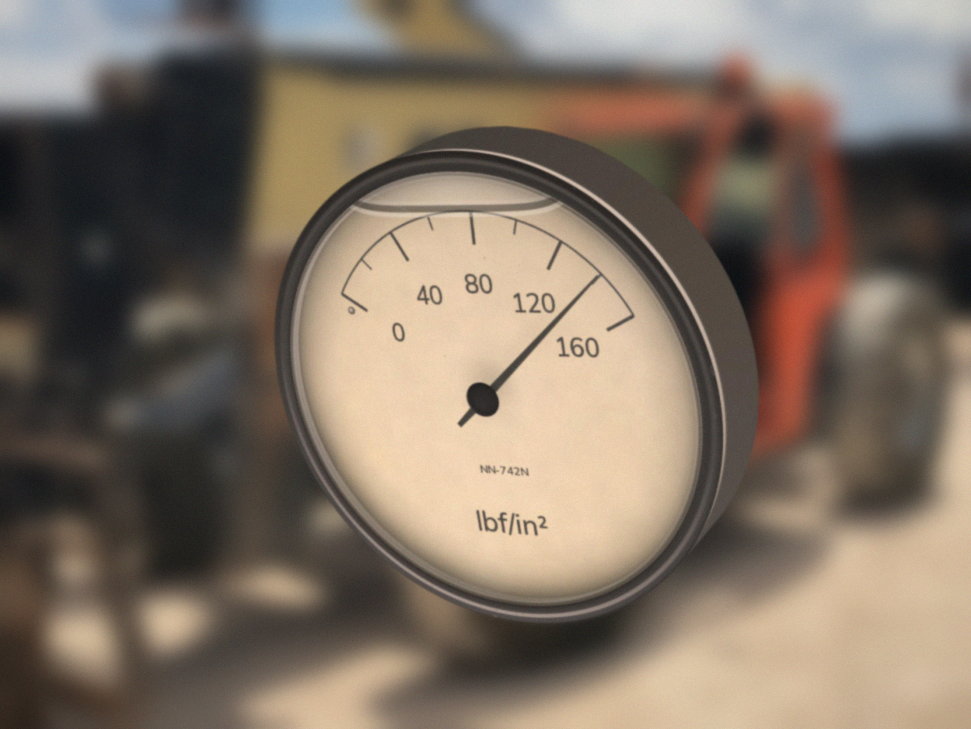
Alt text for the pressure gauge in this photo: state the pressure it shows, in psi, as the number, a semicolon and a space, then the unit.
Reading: 140; psi
